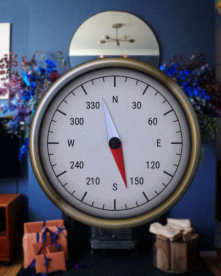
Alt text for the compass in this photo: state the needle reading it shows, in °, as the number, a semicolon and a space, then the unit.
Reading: 165; °
